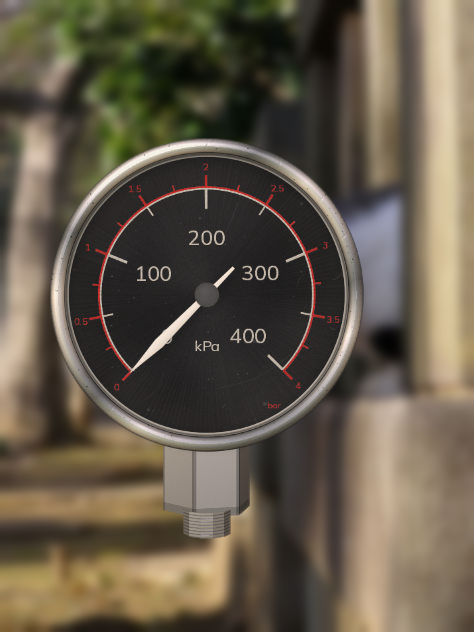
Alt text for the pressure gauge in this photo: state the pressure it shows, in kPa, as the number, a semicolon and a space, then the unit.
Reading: 0; kPa
